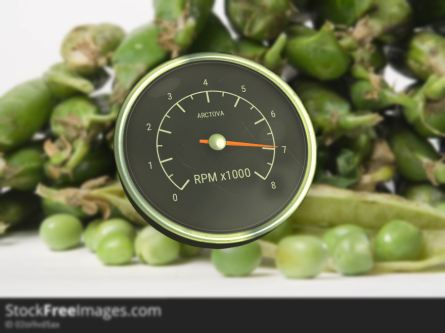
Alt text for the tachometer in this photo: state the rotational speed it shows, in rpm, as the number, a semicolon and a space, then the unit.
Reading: 7000; rpm
